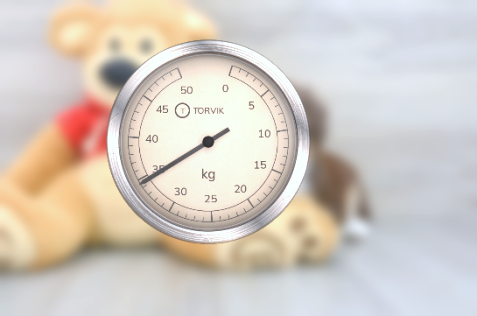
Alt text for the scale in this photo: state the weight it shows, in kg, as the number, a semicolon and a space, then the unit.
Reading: 34.5; kg
